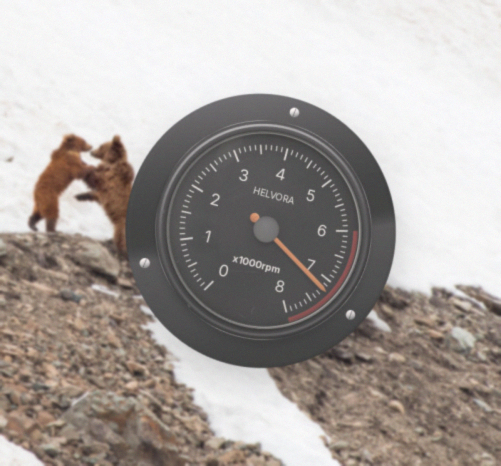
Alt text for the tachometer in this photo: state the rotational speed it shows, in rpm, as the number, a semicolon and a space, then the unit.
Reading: 7200; rpm
